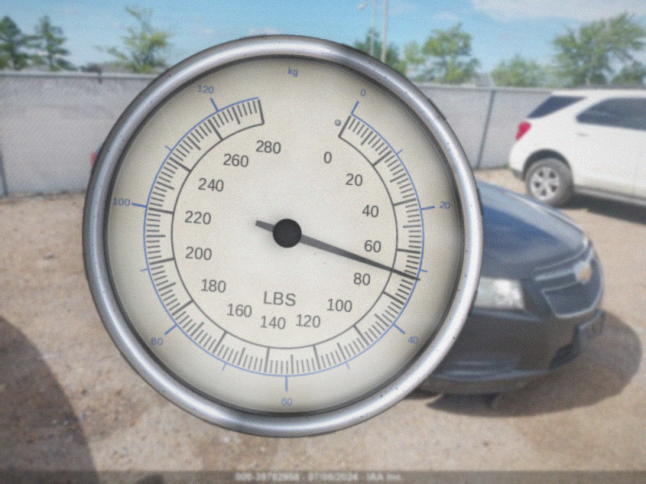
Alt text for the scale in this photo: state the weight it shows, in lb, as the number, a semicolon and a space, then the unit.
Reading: 70; lb
